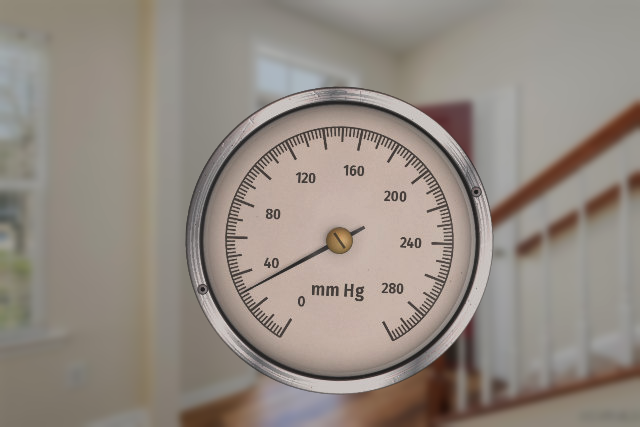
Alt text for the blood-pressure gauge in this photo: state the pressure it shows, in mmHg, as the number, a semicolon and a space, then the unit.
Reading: 30; mmHg
